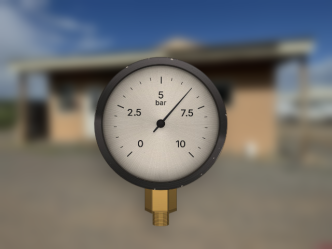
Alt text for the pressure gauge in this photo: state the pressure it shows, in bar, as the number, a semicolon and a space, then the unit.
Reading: 6.5; bar
